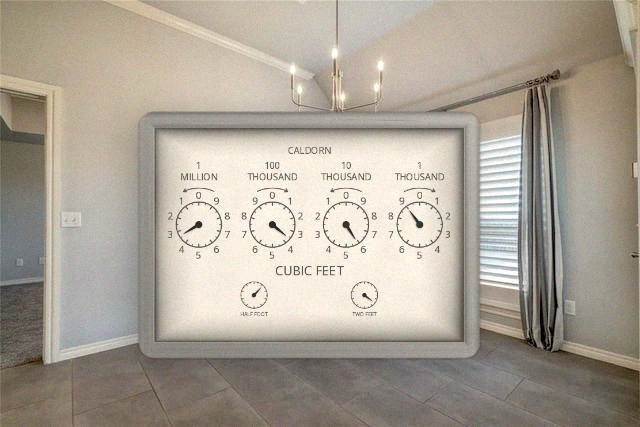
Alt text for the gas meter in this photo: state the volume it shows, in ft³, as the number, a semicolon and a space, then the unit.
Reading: 335900; ft³
